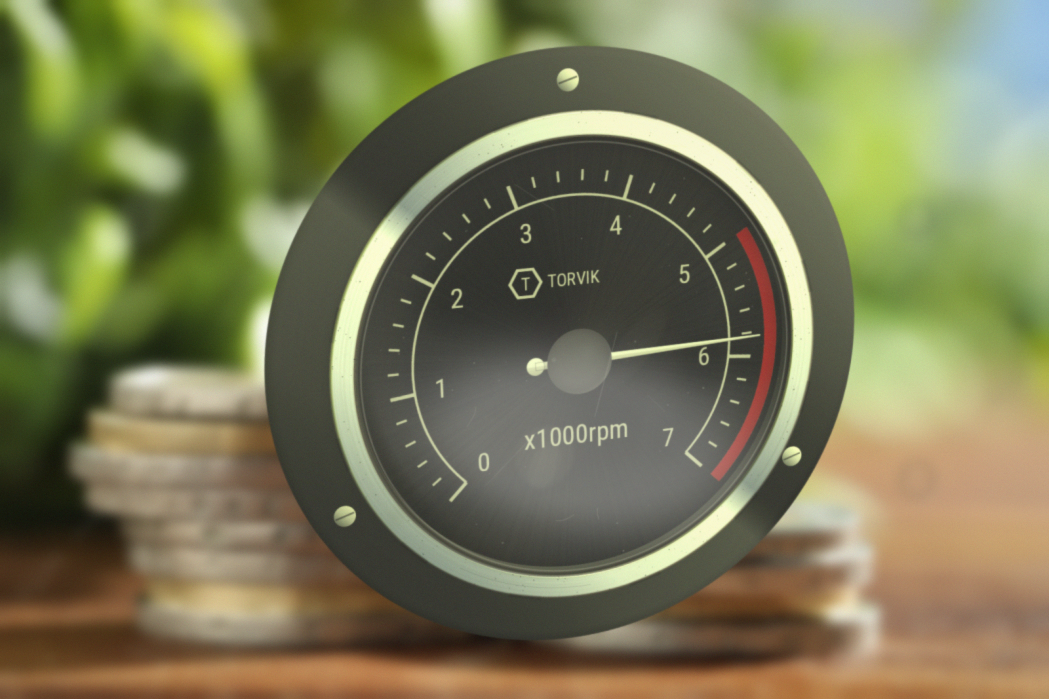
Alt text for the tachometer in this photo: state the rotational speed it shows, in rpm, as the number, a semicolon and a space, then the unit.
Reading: 5800; rpm
